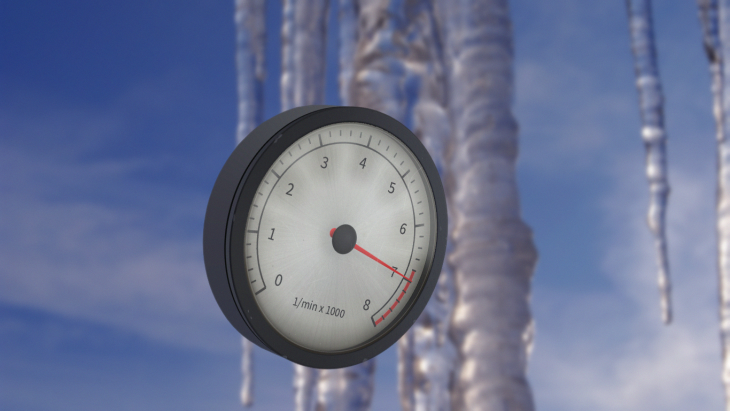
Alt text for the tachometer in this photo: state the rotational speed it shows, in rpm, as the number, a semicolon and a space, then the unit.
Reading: 7000; rpm
